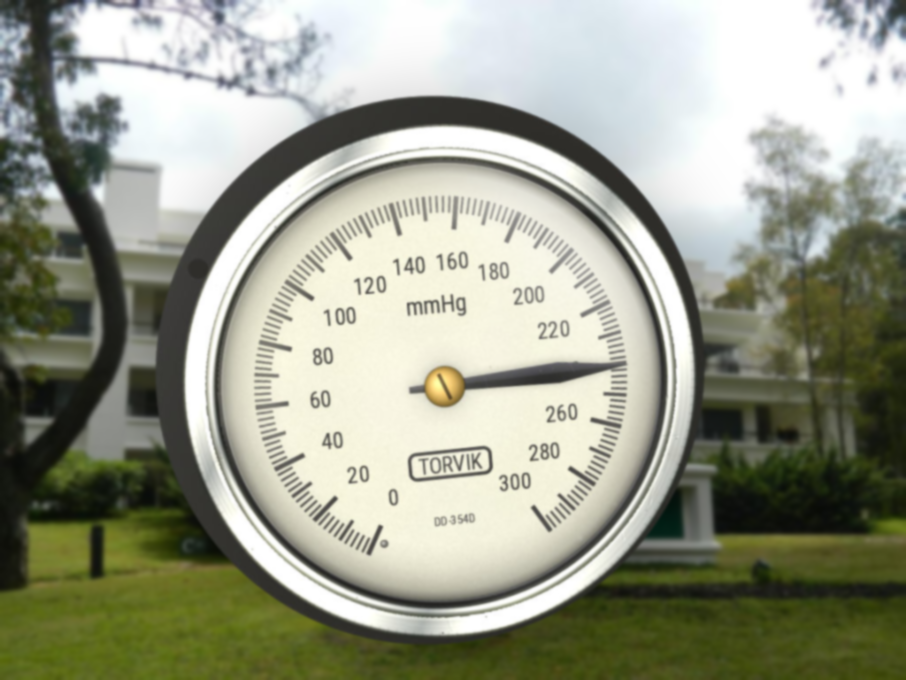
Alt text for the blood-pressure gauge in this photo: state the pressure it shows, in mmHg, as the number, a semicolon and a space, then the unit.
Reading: 240; mmHg
